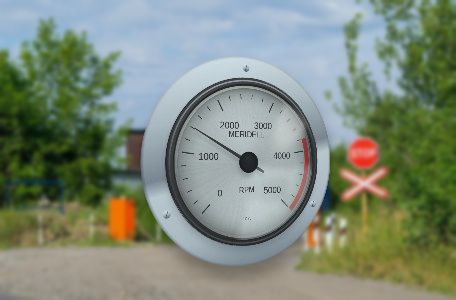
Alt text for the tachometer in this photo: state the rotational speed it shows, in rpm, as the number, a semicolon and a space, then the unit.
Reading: 1400; rpm
